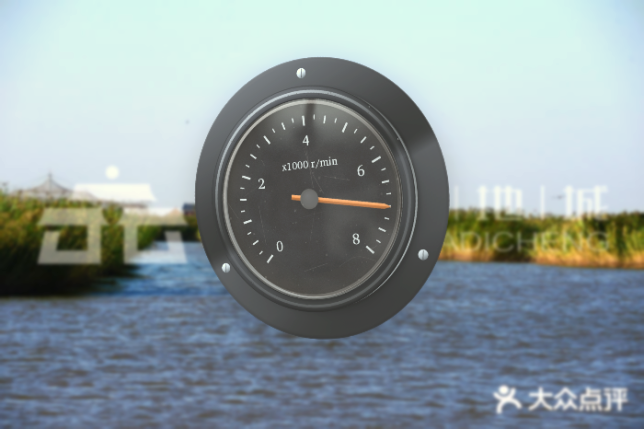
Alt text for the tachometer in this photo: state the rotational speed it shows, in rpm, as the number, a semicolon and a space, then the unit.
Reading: 7000; rpm
